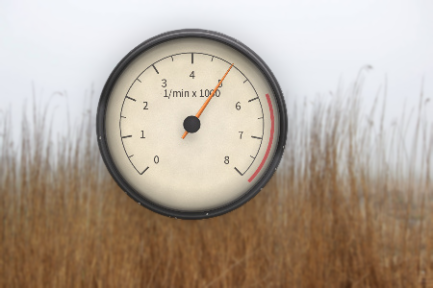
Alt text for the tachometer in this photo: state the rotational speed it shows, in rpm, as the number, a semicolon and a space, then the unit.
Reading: 5000; rpm
